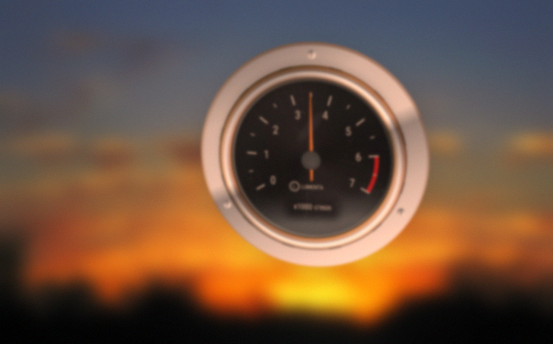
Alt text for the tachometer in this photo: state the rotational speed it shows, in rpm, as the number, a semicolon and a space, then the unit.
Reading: 3500; rpm
